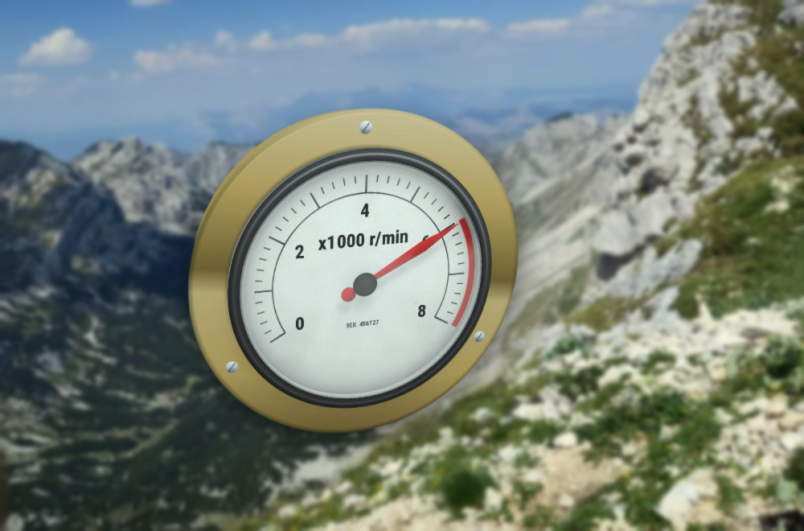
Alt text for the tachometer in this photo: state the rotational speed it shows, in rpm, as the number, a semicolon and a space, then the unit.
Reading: 6000; rpm
